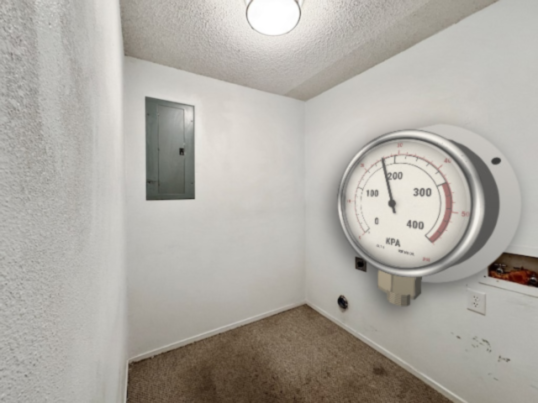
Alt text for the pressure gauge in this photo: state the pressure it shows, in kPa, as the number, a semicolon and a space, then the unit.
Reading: 180; kPa
